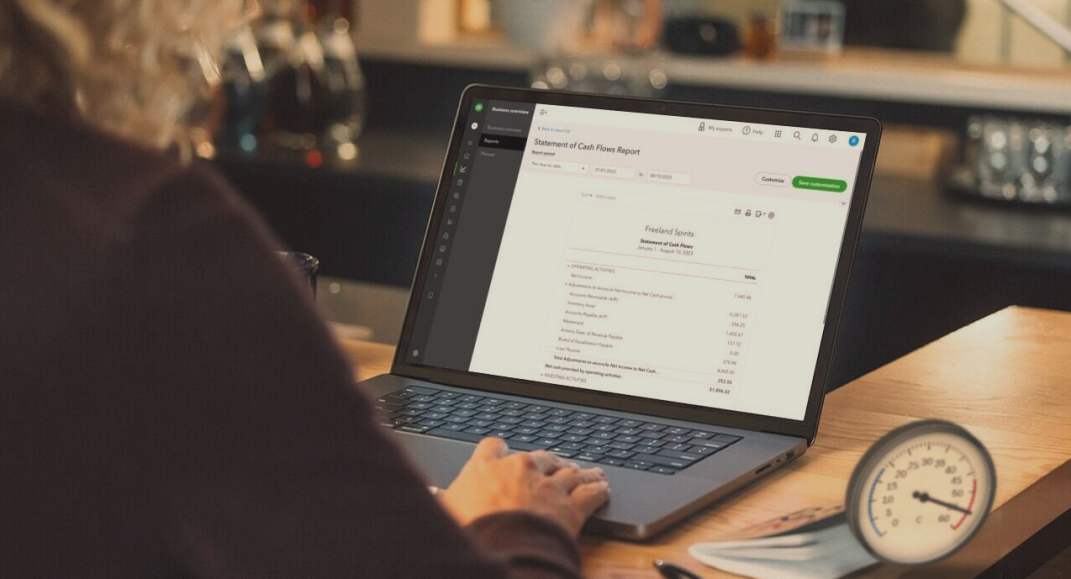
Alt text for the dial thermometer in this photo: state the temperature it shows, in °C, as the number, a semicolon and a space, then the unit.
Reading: 55; °C
